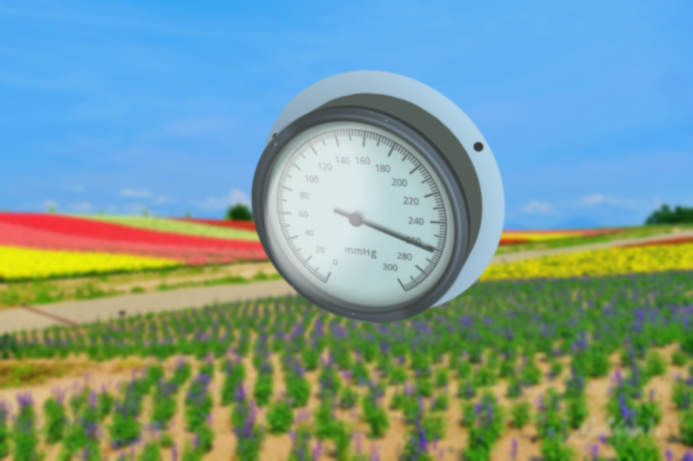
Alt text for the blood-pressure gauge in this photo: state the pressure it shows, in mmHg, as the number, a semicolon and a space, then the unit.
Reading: 260; mmHg
